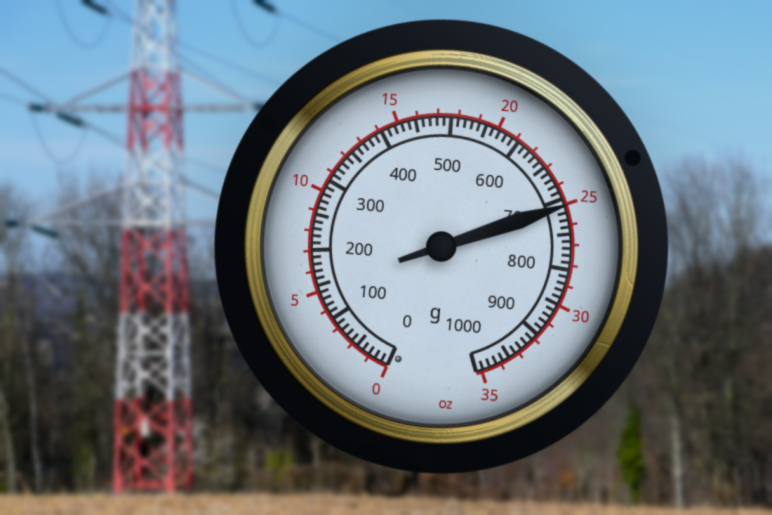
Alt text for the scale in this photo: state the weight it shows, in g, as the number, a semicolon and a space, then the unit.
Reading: 710; g
